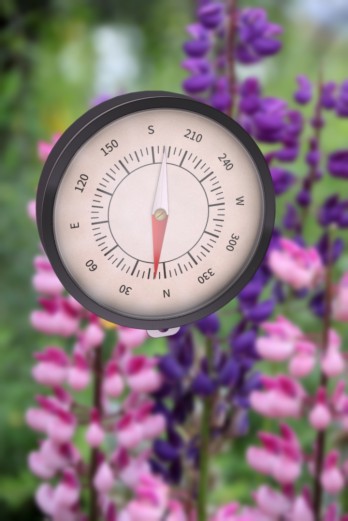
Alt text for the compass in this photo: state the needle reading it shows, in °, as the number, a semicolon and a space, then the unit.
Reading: 10; °
